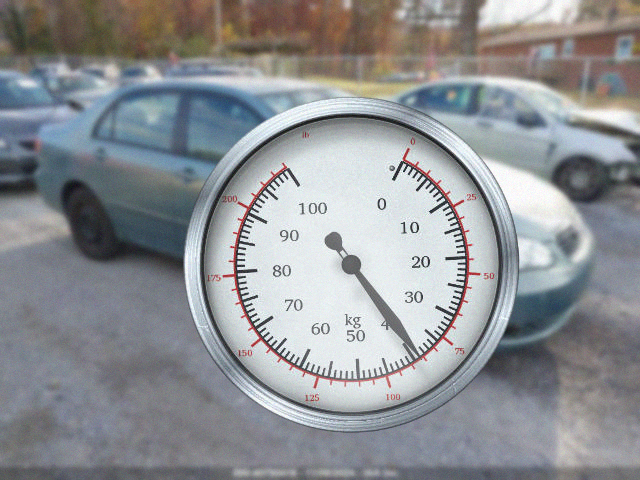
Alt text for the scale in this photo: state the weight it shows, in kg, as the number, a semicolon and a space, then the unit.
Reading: 39; kg
